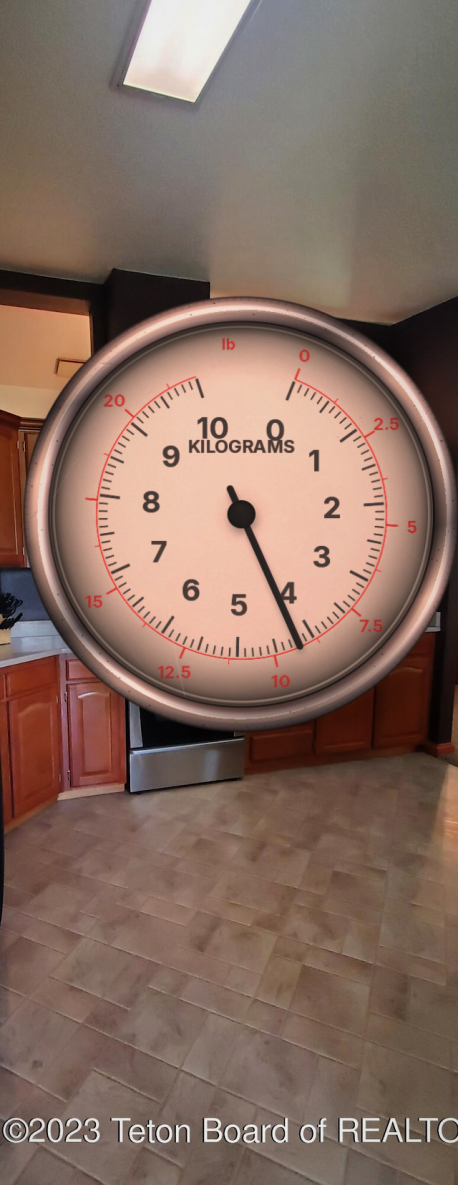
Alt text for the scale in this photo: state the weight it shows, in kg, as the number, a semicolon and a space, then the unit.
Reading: 4.2; kg
